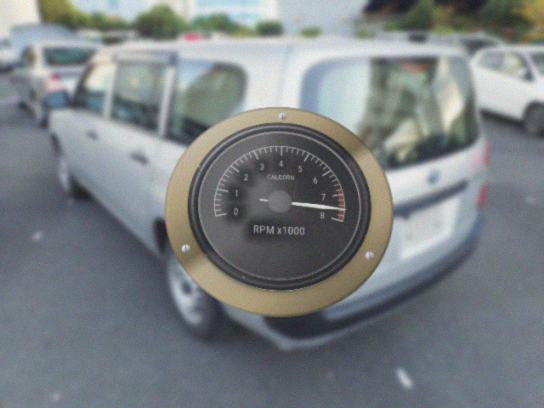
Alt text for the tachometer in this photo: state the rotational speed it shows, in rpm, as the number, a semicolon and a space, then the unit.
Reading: 7600; rpm
